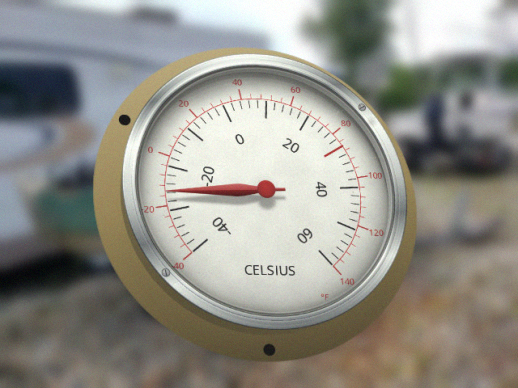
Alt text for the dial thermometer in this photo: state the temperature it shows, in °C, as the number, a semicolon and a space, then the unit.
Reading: -26; °C
